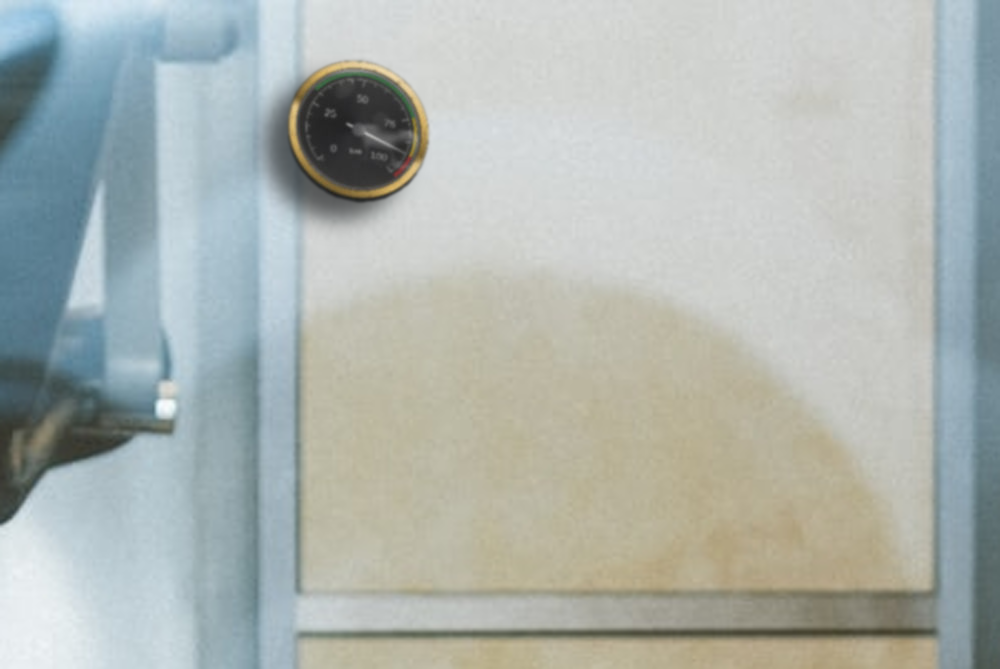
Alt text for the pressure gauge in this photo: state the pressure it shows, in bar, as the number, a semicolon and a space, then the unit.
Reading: 90; bar
